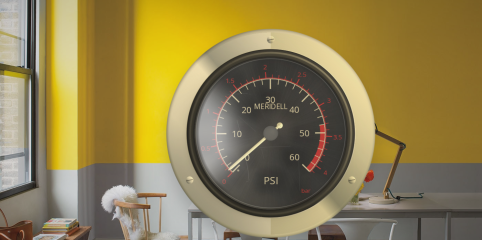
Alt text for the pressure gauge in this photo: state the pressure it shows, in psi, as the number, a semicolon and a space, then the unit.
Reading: 1; psi
